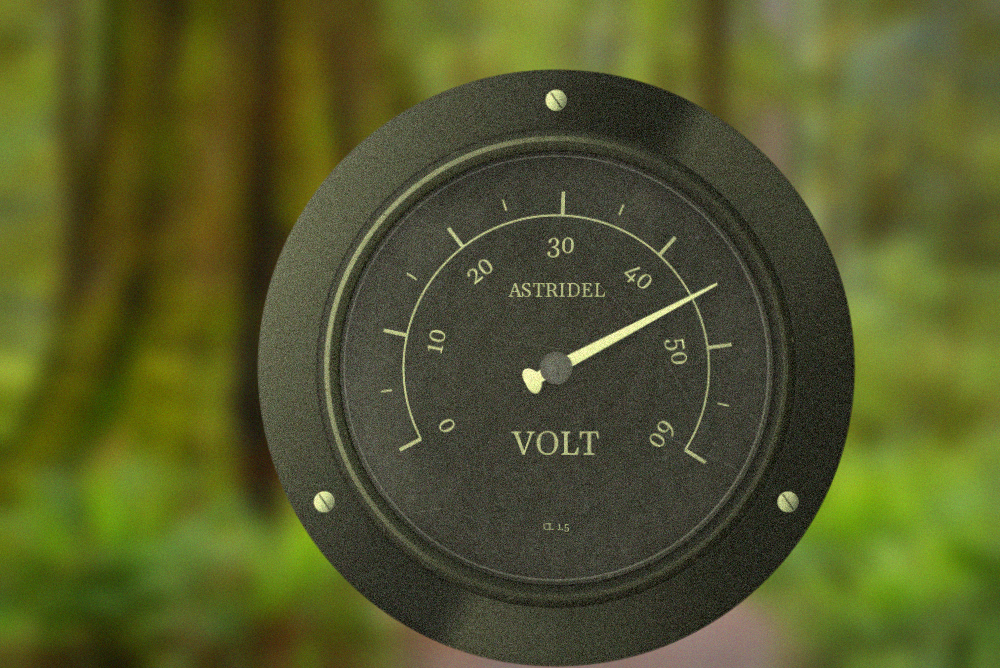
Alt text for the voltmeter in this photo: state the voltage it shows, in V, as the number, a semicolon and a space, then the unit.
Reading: 45; V
